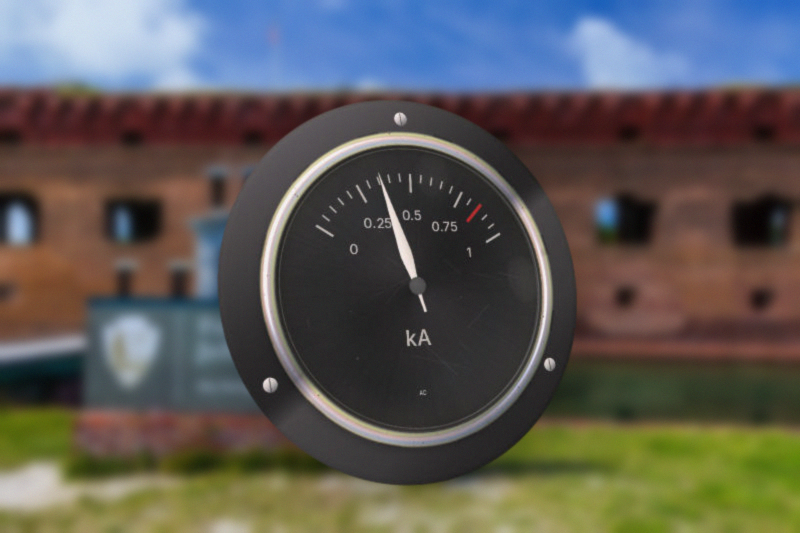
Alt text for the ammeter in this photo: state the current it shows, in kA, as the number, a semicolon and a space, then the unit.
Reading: 0.35; kA
